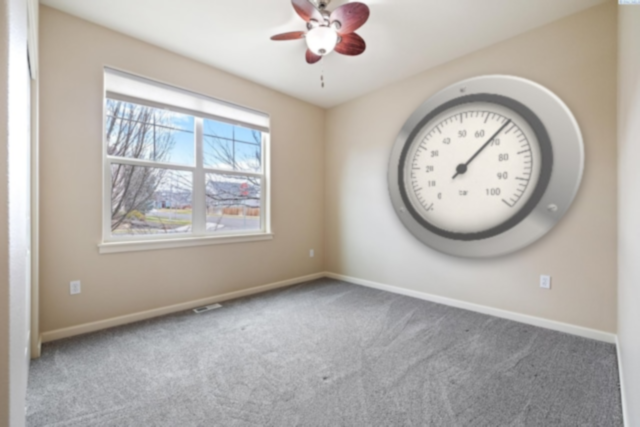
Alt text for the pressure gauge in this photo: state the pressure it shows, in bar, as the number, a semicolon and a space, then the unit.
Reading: 68; bar
